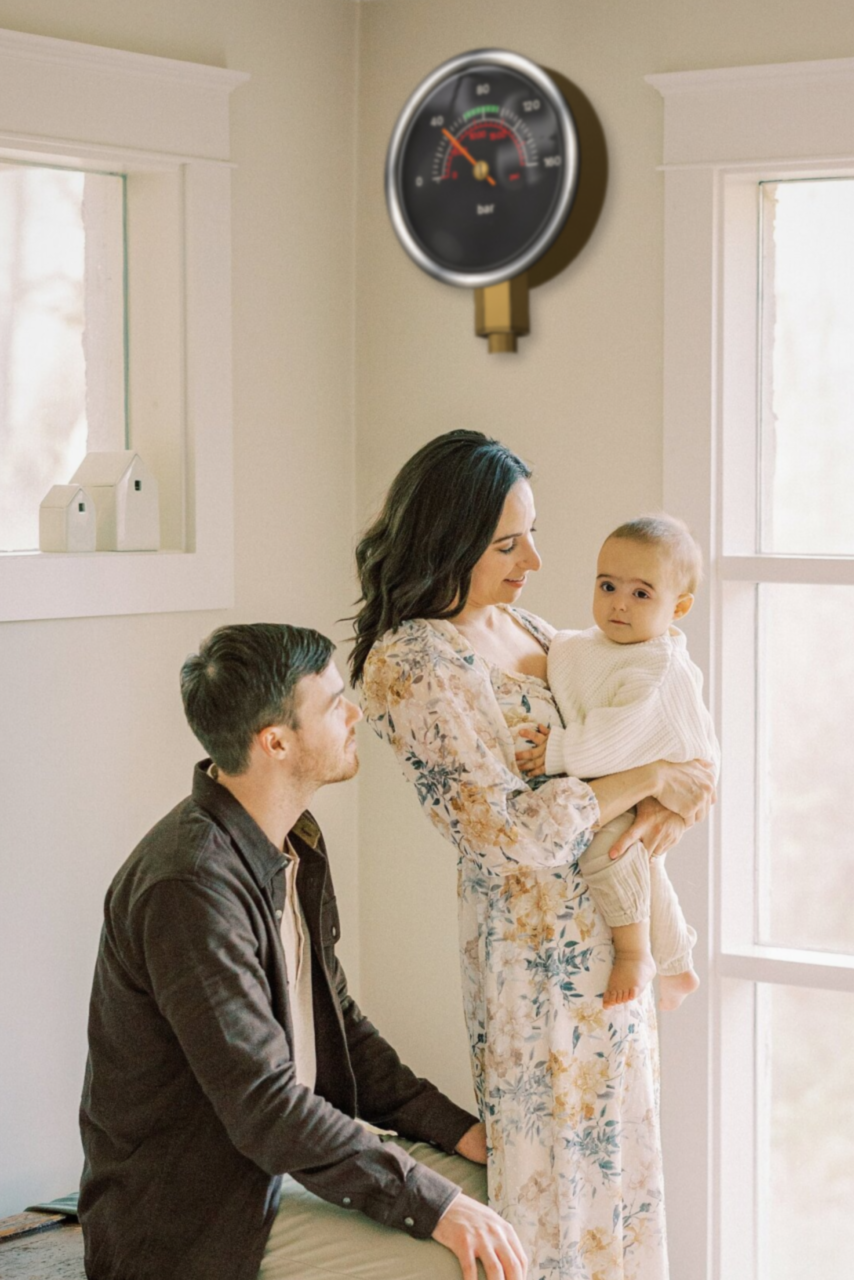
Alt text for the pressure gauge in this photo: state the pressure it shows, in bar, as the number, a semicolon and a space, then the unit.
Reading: 40; bar
